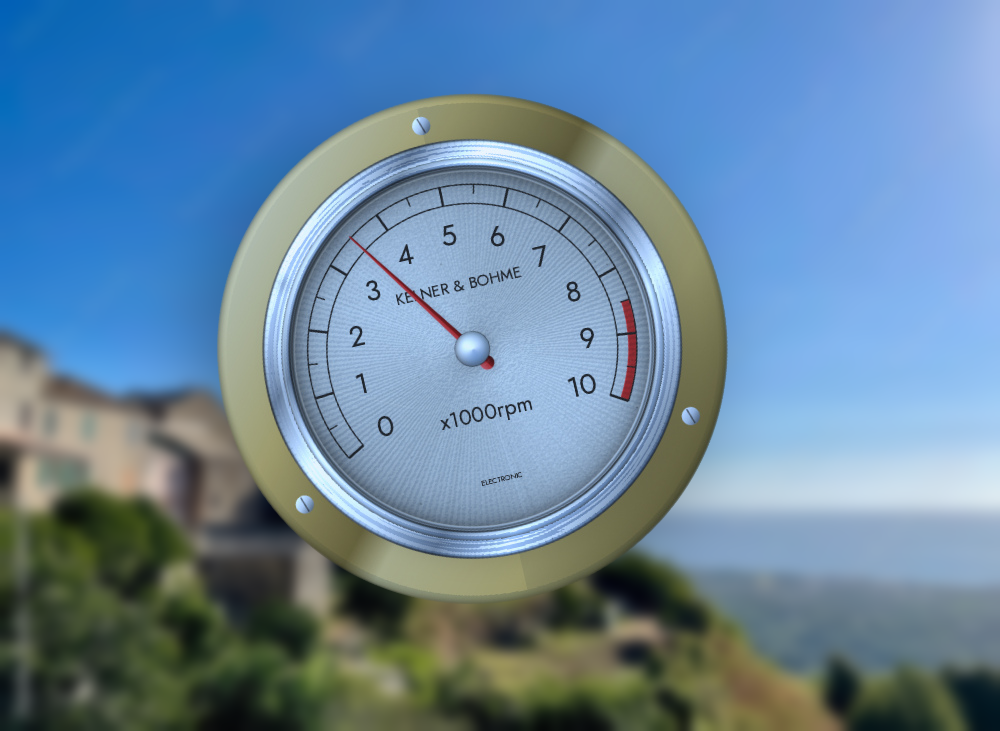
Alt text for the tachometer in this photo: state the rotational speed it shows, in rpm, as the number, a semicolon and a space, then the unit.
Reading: 3500; rpm
